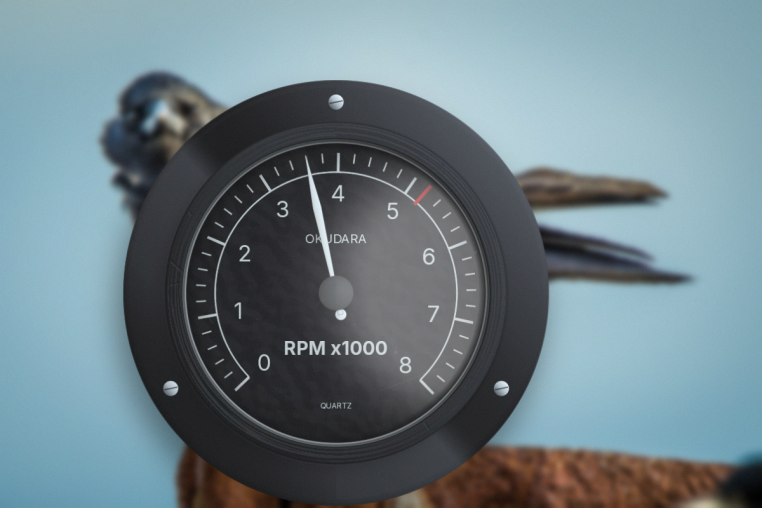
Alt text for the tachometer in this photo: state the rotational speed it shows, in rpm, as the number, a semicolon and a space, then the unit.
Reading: 3600; rpm
